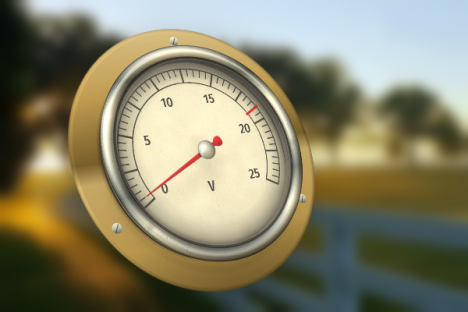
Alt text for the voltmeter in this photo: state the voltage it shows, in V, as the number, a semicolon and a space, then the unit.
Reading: 0.5; V
